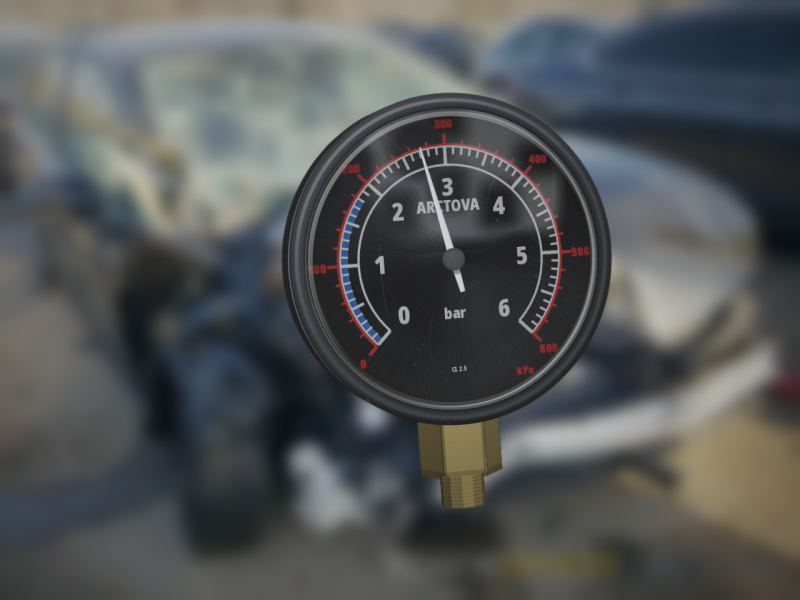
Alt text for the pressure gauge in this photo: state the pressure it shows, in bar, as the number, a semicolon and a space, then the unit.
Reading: 2.7; bar
